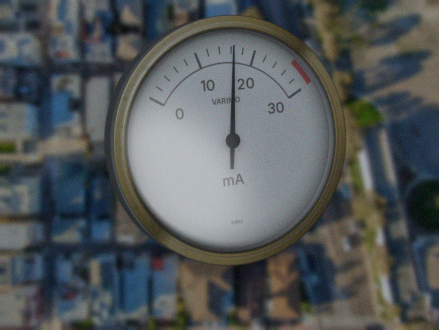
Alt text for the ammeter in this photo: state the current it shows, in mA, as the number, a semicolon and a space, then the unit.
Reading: 16; mA
